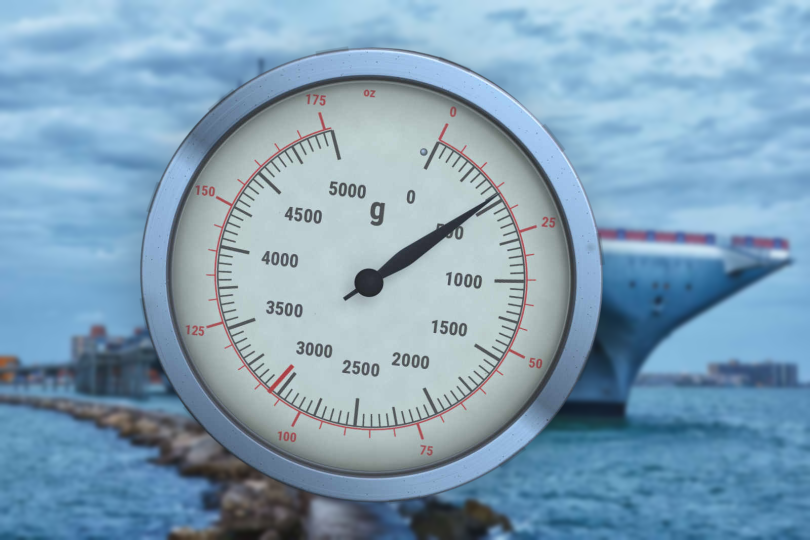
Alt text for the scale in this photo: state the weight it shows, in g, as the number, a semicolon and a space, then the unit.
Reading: 450; g
